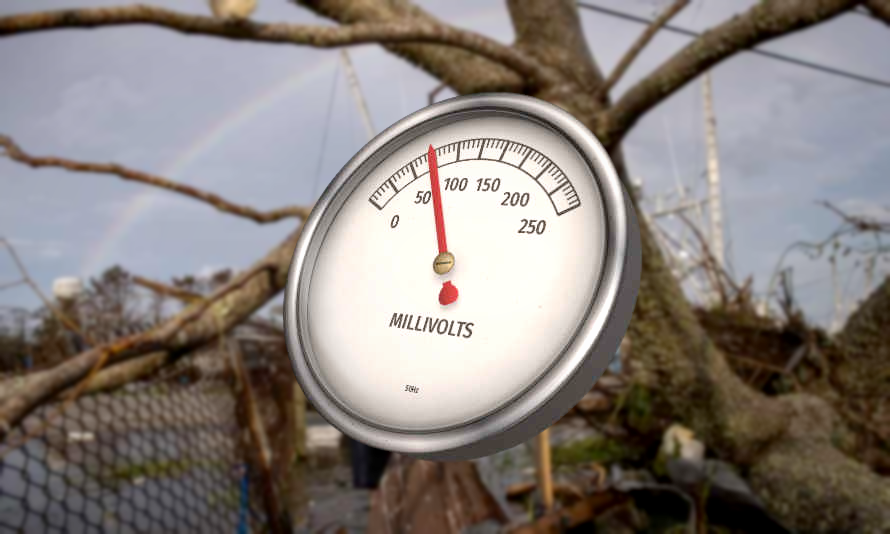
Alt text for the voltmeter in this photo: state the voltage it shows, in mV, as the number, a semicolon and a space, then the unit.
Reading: 75; mV
